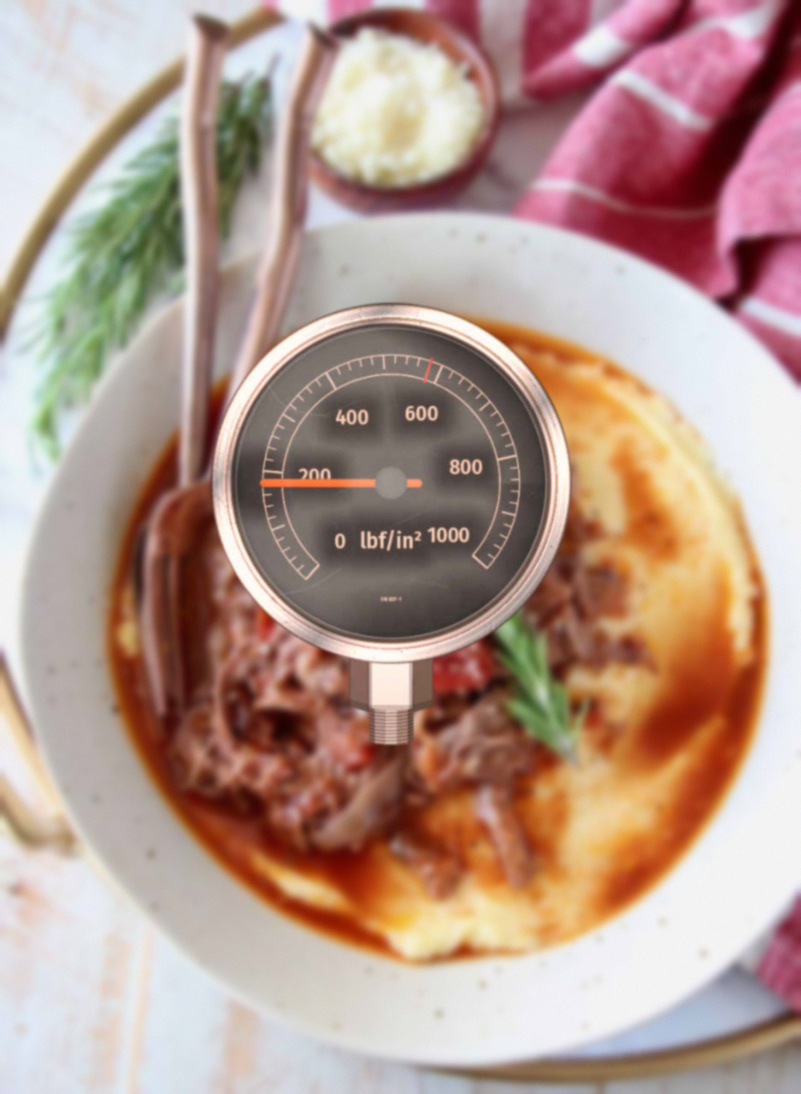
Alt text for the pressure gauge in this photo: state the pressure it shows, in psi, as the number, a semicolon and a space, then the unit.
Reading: 180; psi
